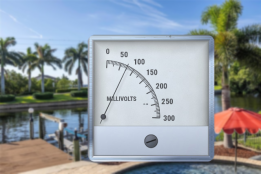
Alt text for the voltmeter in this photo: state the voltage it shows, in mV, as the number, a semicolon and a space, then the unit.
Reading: 75; mV
